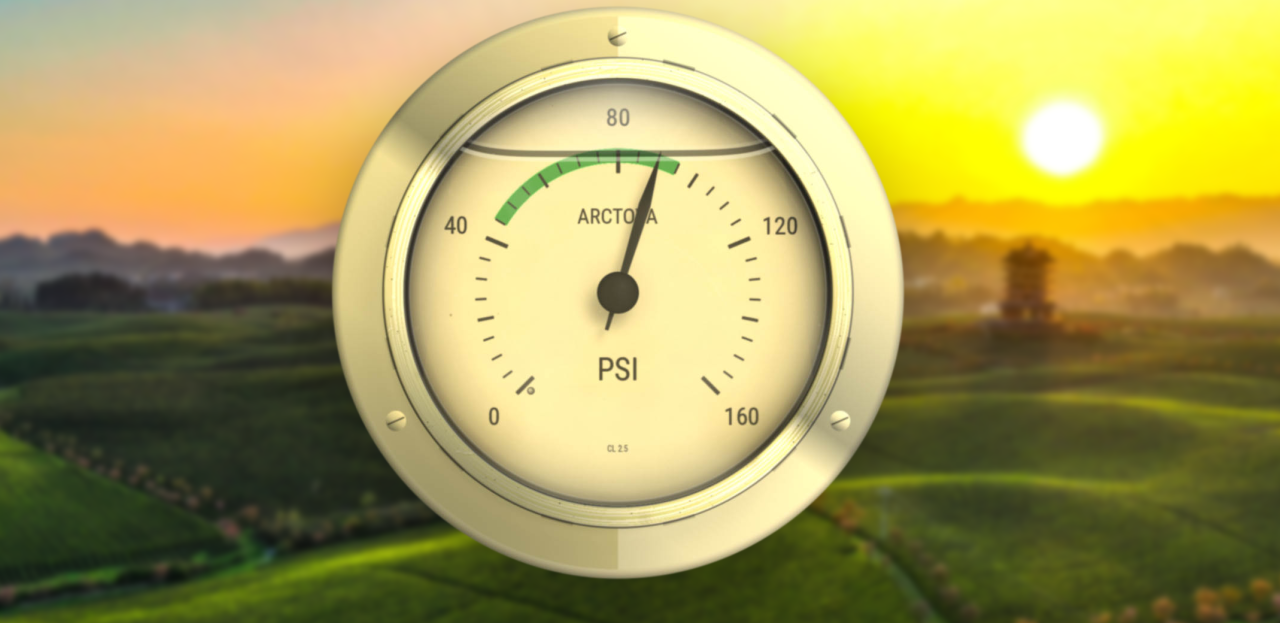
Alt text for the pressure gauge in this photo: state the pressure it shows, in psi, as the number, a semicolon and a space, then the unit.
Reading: 90; psi
